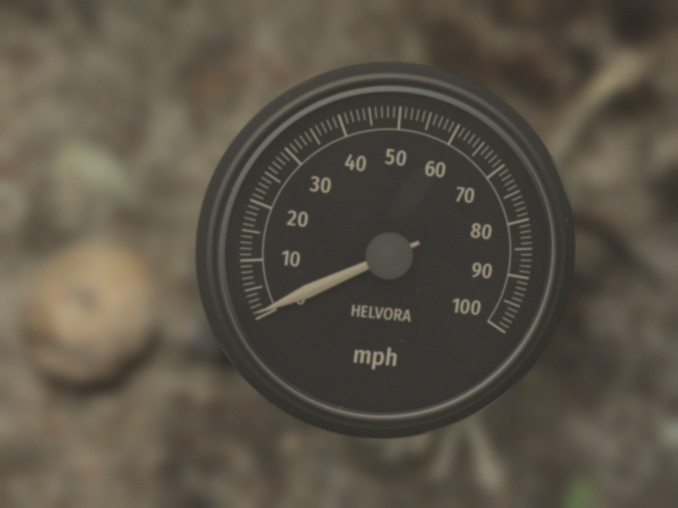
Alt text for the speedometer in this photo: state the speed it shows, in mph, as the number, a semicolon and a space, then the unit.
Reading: 1; mph
